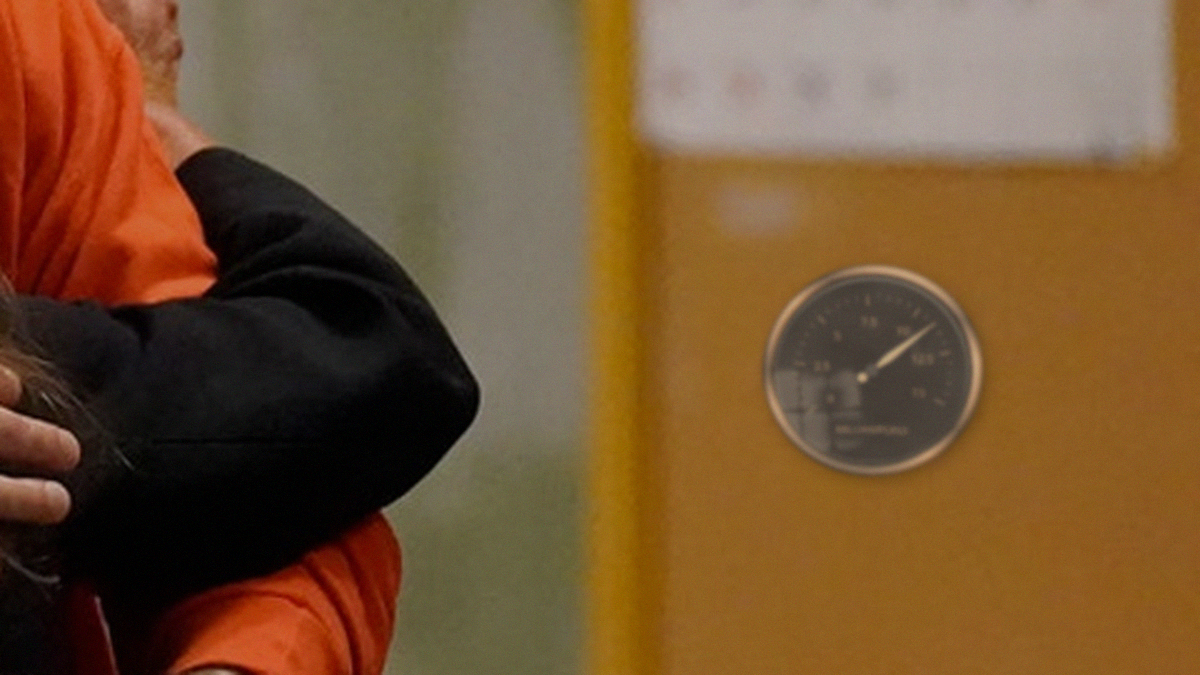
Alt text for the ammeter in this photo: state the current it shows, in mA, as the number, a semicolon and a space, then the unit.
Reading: 11; mA
